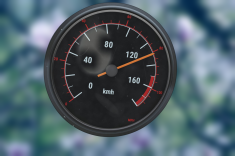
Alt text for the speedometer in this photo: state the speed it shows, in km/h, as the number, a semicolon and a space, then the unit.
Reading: 130; km/h
